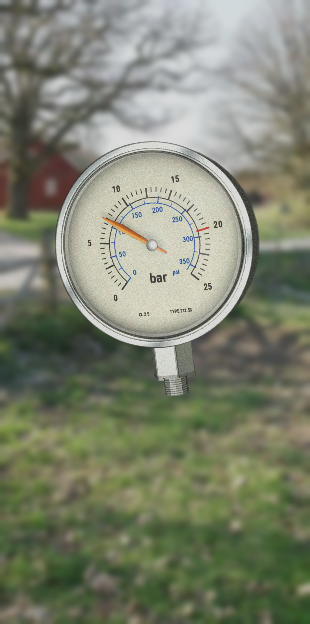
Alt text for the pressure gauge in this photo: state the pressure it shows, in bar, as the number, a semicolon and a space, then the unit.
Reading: 7.5; bar
